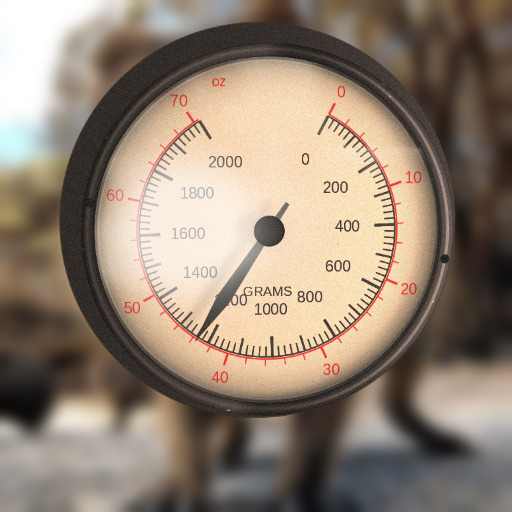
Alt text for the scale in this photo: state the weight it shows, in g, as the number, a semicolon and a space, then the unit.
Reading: 1240; g
